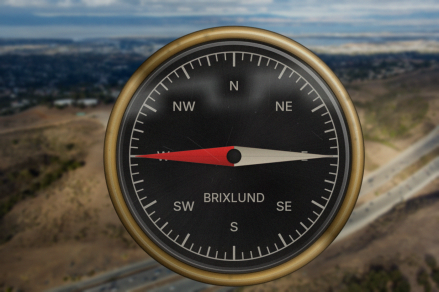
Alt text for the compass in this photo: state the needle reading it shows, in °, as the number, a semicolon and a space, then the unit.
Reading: 270; °
